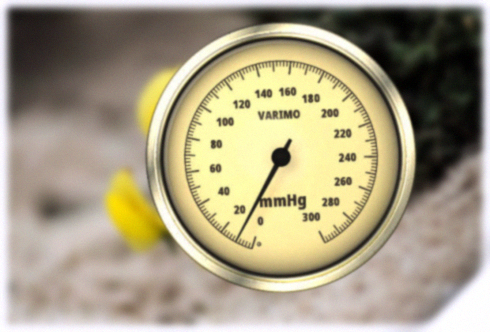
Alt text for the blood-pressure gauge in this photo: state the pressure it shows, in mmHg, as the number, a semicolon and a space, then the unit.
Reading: 10; mmHg
